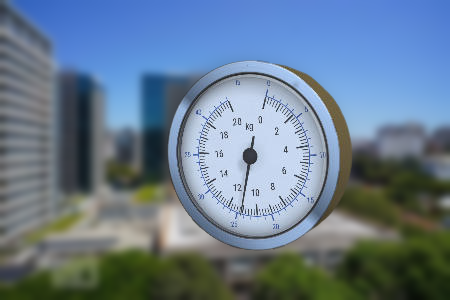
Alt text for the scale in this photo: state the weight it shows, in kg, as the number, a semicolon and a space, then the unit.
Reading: 11; kg
